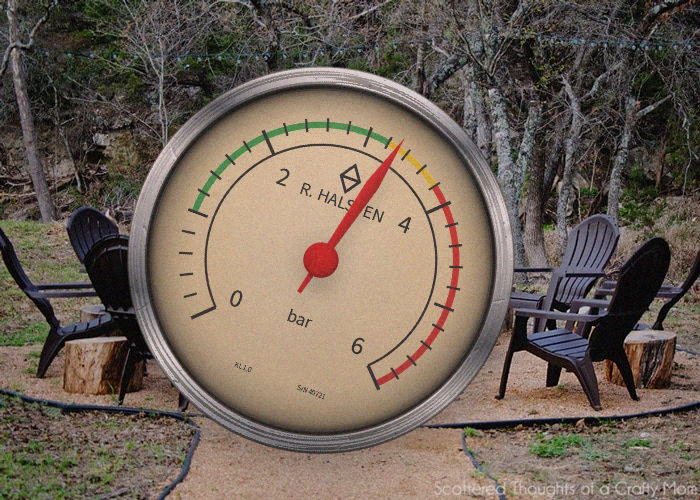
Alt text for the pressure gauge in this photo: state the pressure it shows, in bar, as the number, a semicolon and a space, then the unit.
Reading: 3.3; bar
